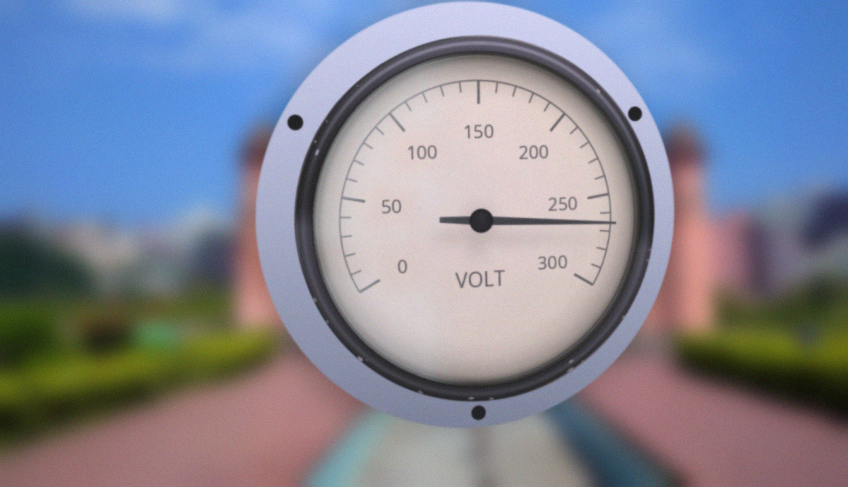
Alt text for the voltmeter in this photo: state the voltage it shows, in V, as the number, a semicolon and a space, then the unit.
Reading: 265; V
